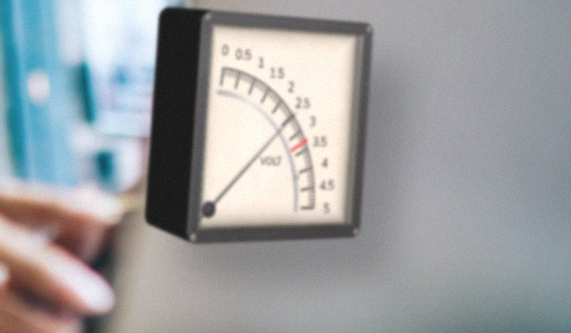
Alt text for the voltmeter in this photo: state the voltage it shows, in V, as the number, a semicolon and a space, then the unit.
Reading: 2.5; V
